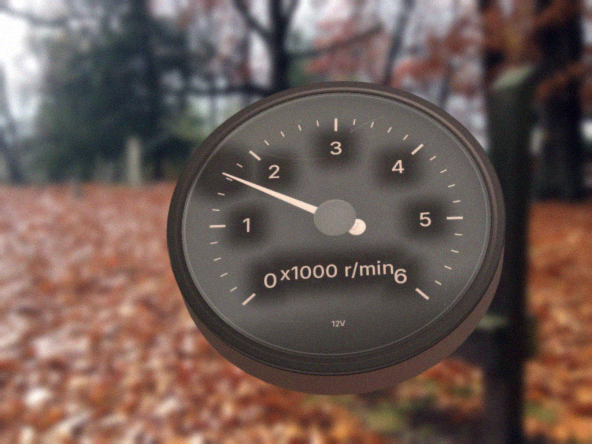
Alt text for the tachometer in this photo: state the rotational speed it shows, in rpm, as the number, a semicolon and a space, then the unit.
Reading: 1600; rpm
